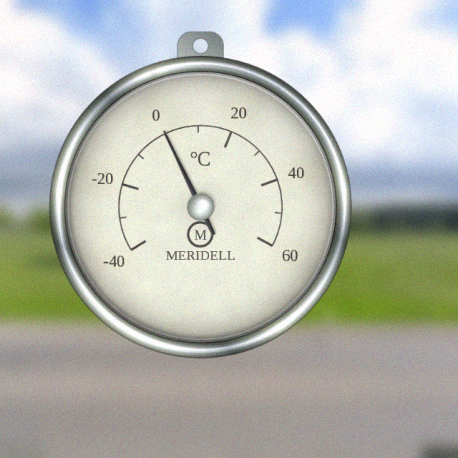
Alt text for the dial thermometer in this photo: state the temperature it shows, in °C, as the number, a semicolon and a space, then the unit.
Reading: 0; °C
